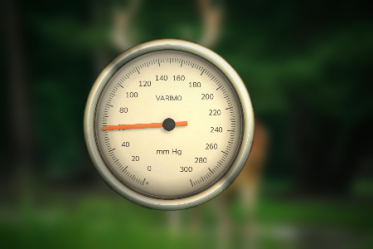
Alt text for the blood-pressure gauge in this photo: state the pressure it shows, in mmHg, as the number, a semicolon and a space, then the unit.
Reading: 60; mmHg
